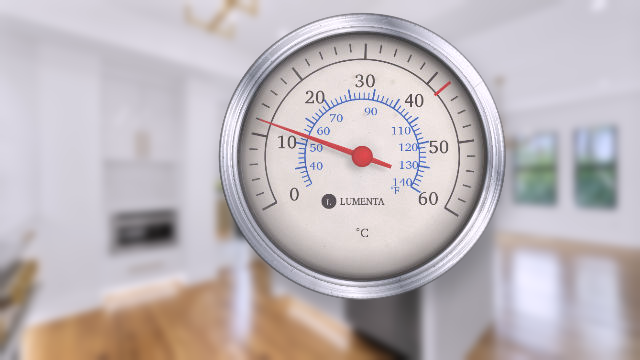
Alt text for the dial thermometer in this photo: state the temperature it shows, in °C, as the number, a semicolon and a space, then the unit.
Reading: 12; °C
